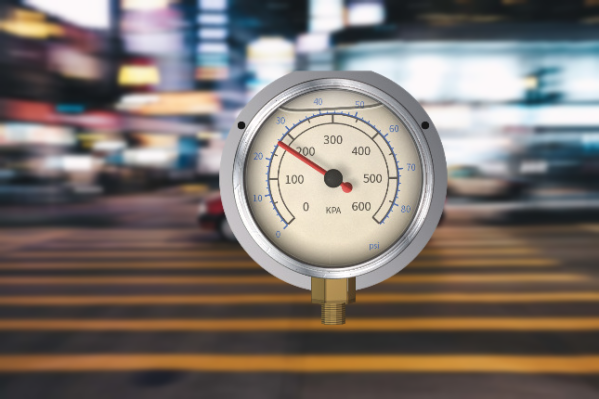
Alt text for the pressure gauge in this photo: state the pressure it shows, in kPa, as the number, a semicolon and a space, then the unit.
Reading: 175; kPa
